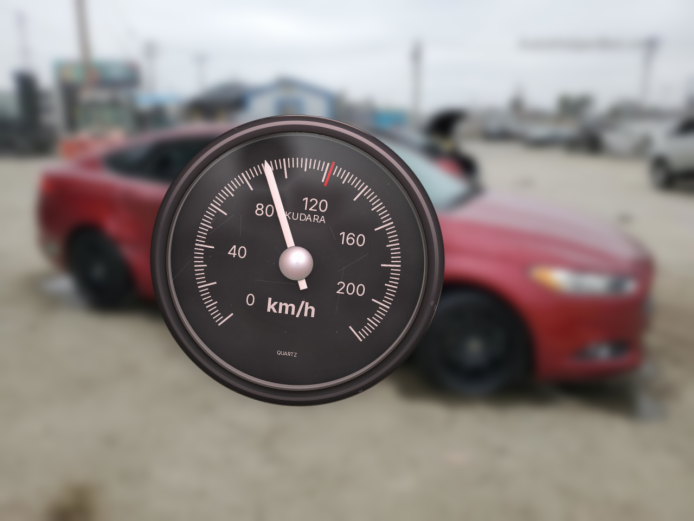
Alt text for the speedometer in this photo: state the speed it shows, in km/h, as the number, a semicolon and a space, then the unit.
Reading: 92; km/h
